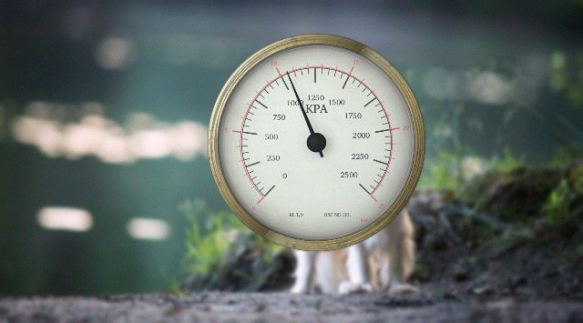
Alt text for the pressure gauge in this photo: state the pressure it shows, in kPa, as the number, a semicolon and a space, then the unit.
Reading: 1050; kPa
